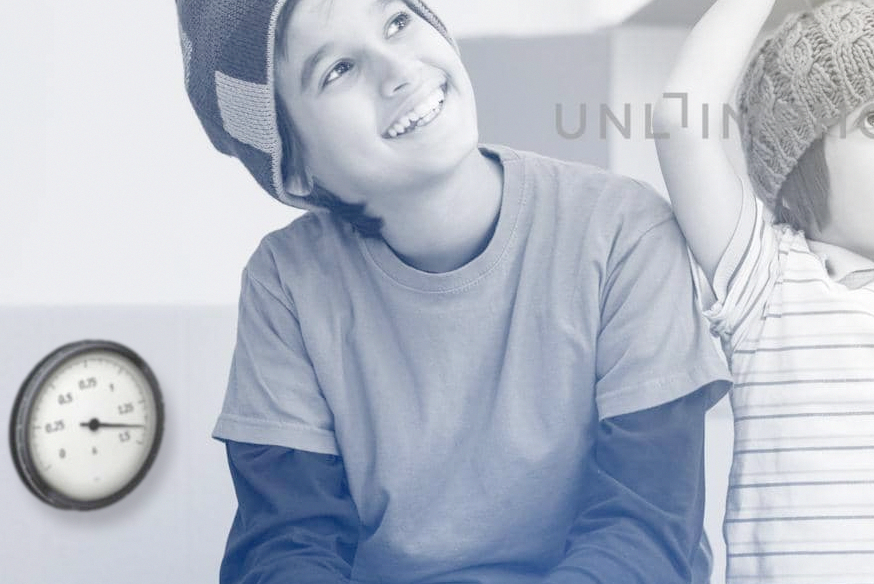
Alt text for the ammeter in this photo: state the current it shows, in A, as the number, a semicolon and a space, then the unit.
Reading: 1.4; A
